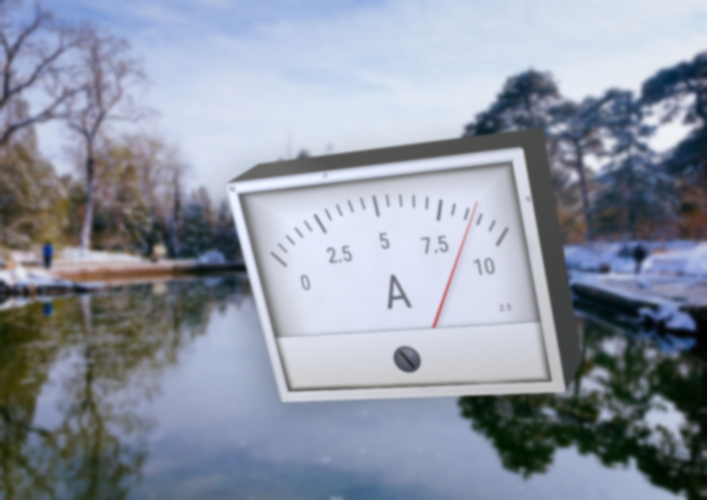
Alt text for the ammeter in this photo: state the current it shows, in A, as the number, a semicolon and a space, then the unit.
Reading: 8.75; A
